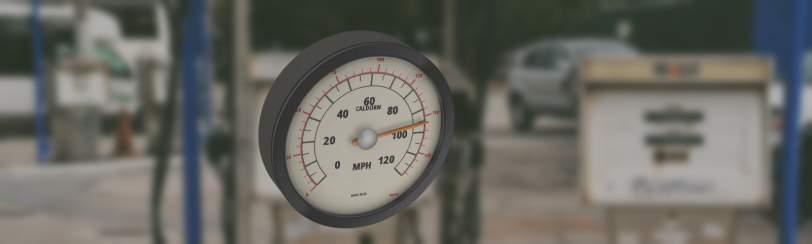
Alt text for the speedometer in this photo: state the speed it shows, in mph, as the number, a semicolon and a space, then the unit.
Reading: 95; mph
